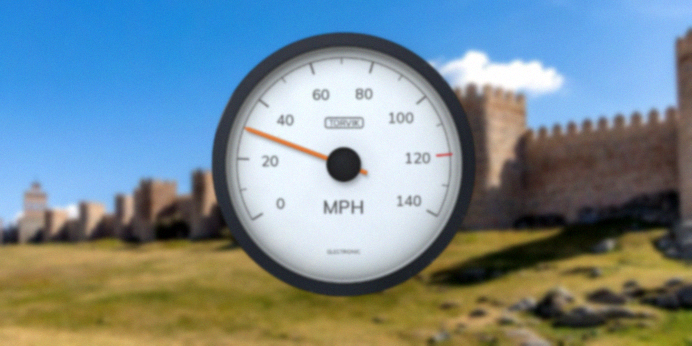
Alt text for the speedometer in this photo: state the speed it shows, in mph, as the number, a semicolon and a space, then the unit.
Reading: 30; mph
